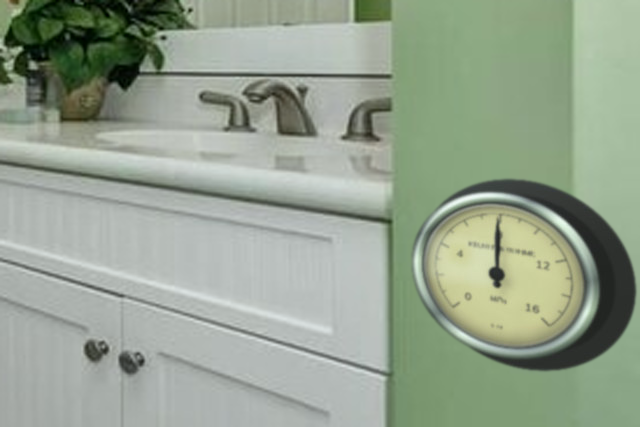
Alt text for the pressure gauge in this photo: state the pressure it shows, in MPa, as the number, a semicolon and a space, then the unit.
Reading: 8; MPa
